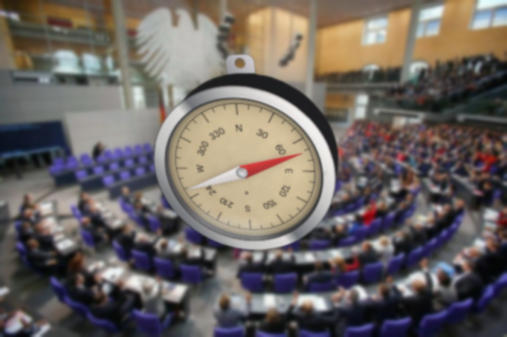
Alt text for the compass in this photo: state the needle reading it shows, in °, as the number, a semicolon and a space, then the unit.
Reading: 70; °
